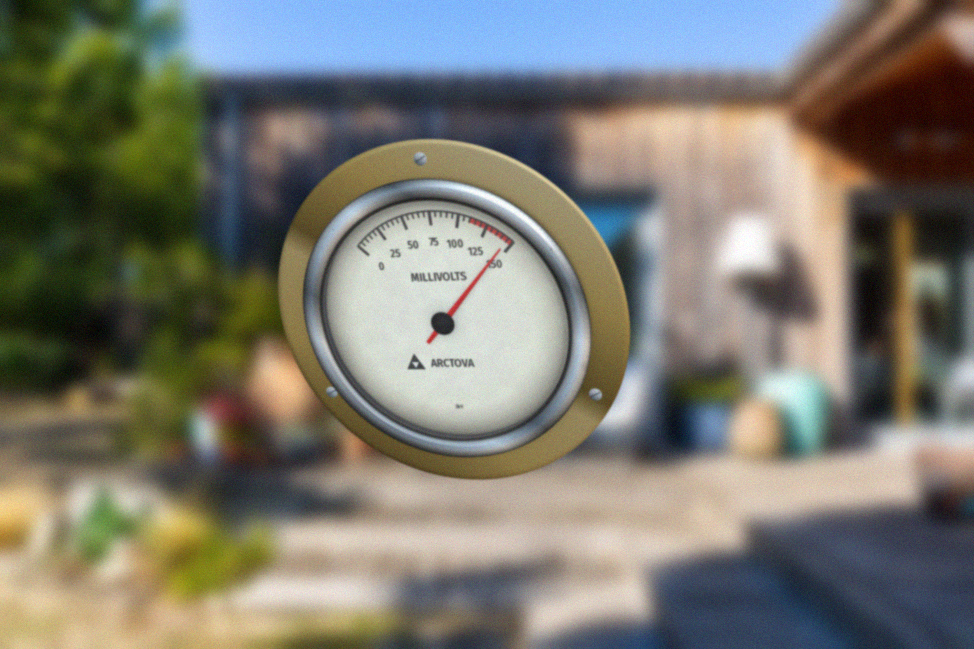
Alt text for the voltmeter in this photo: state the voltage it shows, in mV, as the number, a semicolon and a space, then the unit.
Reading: 145; mV
